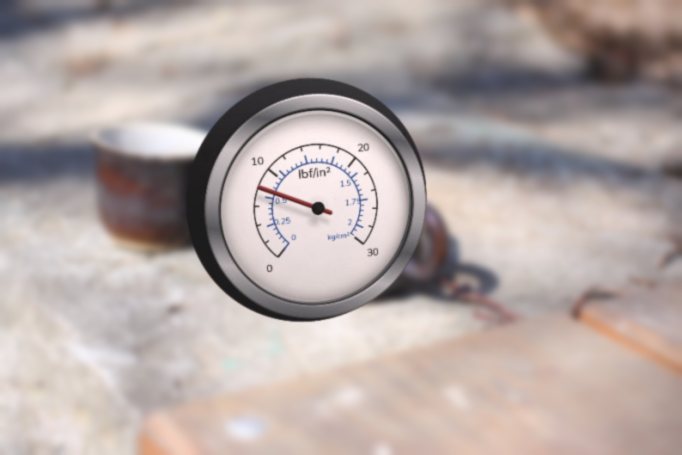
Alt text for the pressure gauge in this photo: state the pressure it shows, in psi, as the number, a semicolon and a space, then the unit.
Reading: 8; psi
